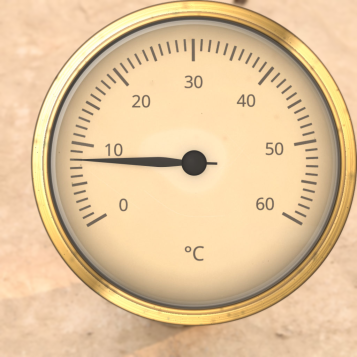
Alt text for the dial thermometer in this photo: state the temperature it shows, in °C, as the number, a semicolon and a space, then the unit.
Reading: 8; °C
